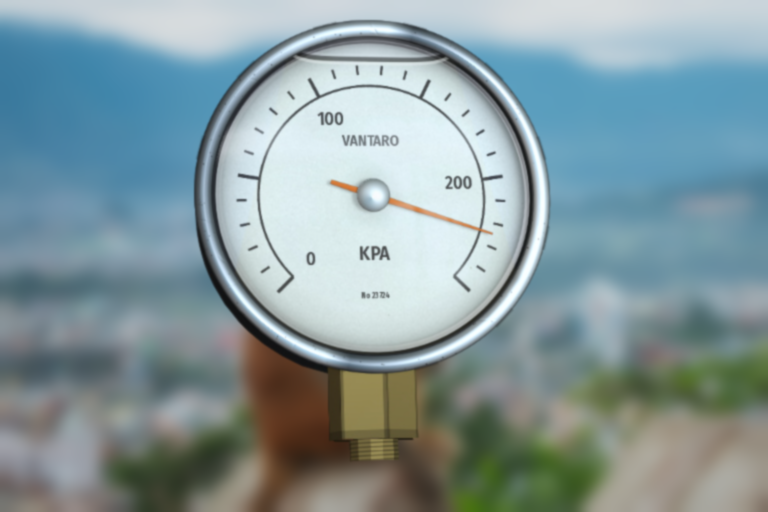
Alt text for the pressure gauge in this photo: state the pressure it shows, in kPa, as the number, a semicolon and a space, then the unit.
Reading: 225; kPa
